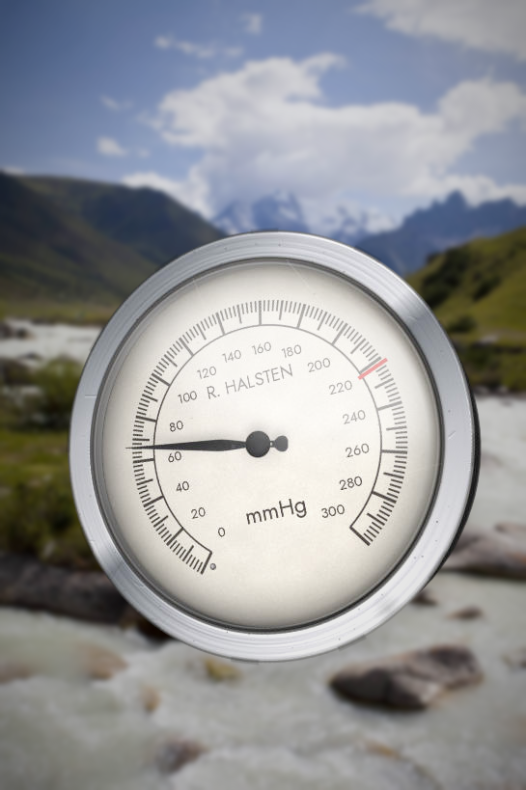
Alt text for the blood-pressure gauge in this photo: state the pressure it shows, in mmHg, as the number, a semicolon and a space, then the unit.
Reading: 66; mmHg
